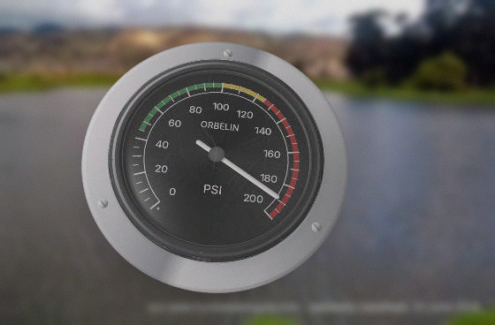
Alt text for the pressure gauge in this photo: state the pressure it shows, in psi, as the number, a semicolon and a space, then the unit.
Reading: 190; psi
